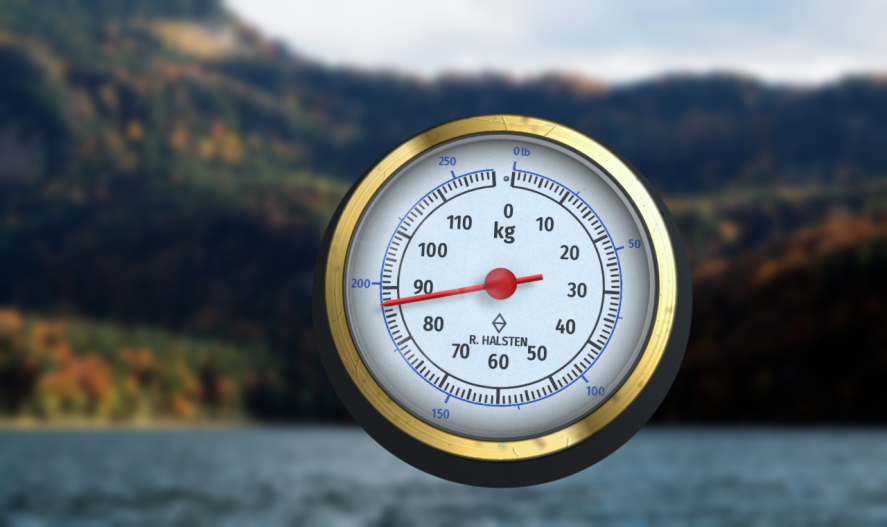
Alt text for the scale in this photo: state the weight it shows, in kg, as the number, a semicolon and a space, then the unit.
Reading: 87; kg
